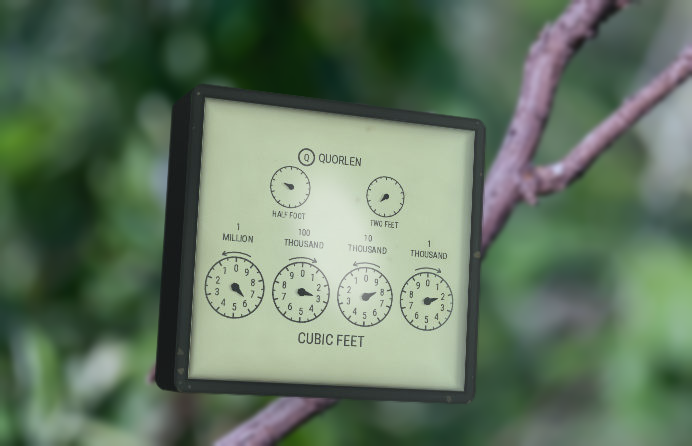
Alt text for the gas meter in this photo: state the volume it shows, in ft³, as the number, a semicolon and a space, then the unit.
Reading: 628200; ft³
